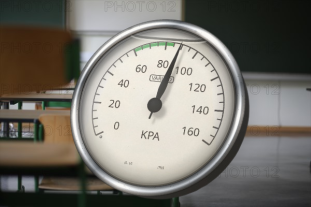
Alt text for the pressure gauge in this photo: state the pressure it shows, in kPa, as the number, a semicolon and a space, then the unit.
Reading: 90; kPa
